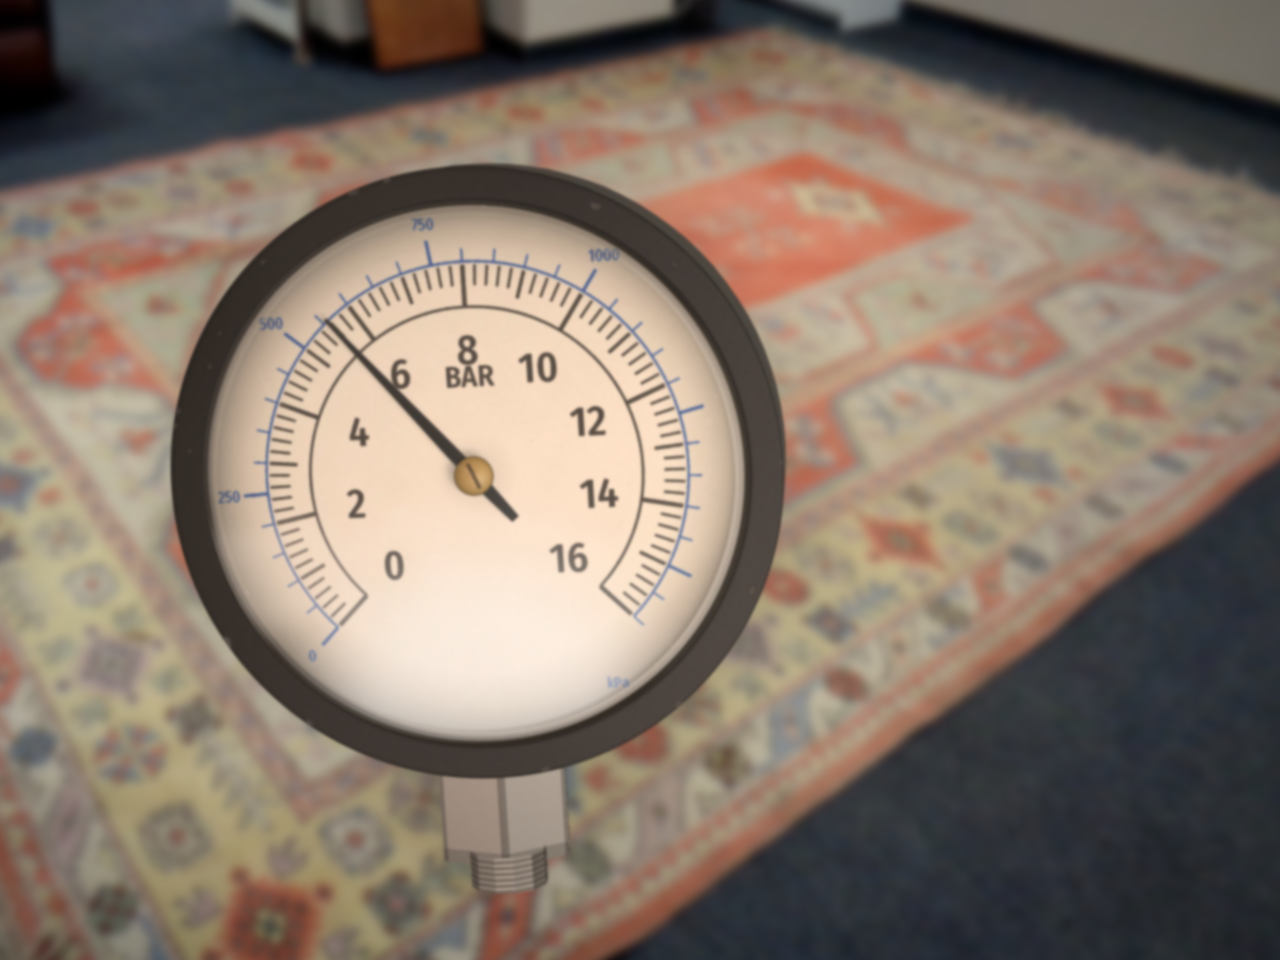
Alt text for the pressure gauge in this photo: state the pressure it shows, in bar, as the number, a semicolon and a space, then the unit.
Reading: 5.6; bar
